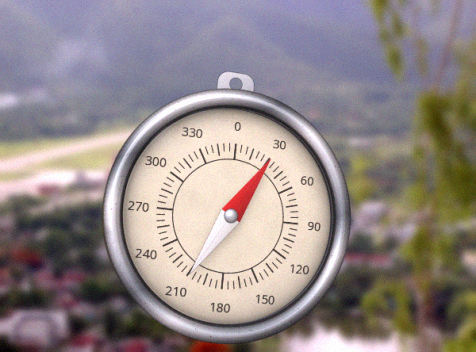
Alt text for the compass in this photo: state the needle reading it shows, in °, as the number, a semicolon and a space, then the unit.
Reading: 30; °
